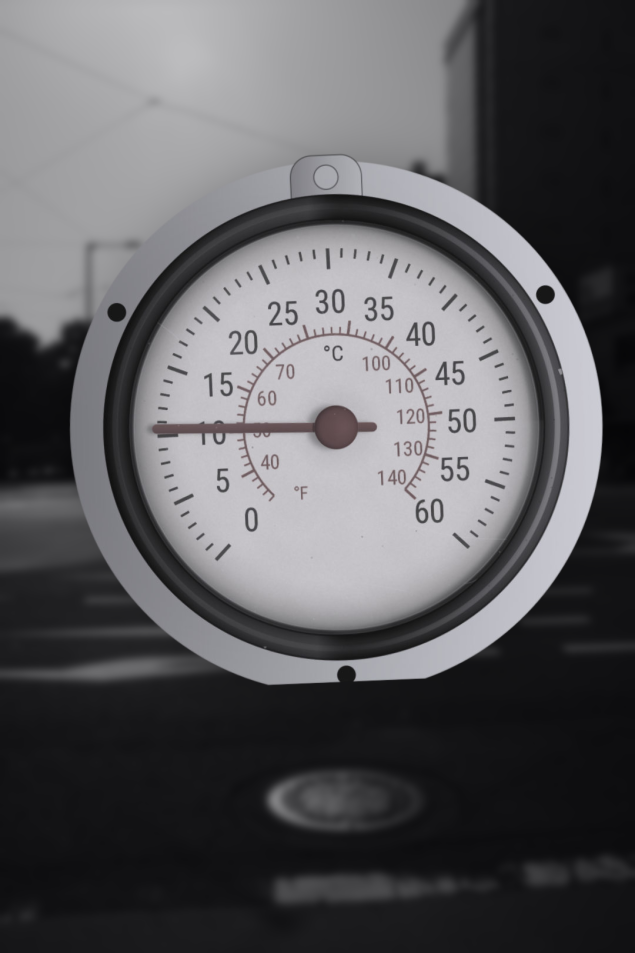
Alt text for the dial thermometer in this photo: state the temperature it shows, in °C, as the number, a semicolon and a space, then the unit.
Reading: 10.5; °C
